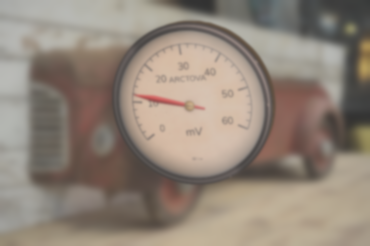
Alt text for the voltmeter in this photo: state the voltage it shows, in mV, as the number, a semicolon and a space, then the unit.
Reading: 12; mV
